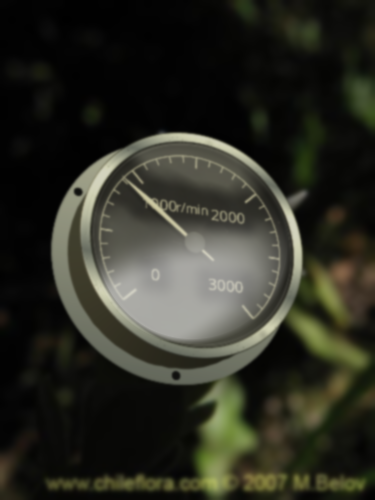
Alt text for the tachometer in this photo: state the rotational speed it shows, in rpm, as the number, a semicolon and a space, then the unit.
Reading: 900; rpm
